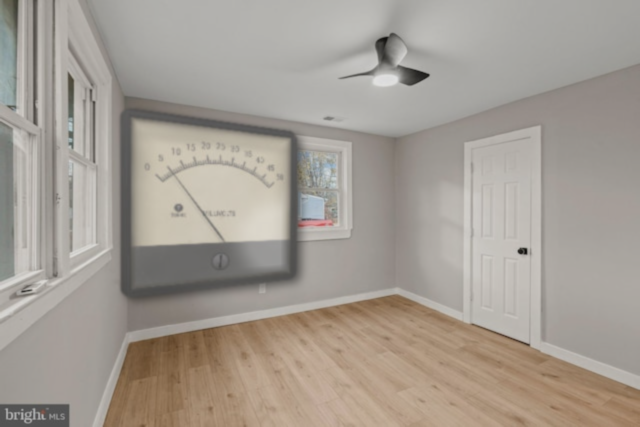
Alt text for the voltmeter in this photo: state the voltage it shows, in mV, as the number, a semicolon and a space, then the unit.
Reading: 5; mV
